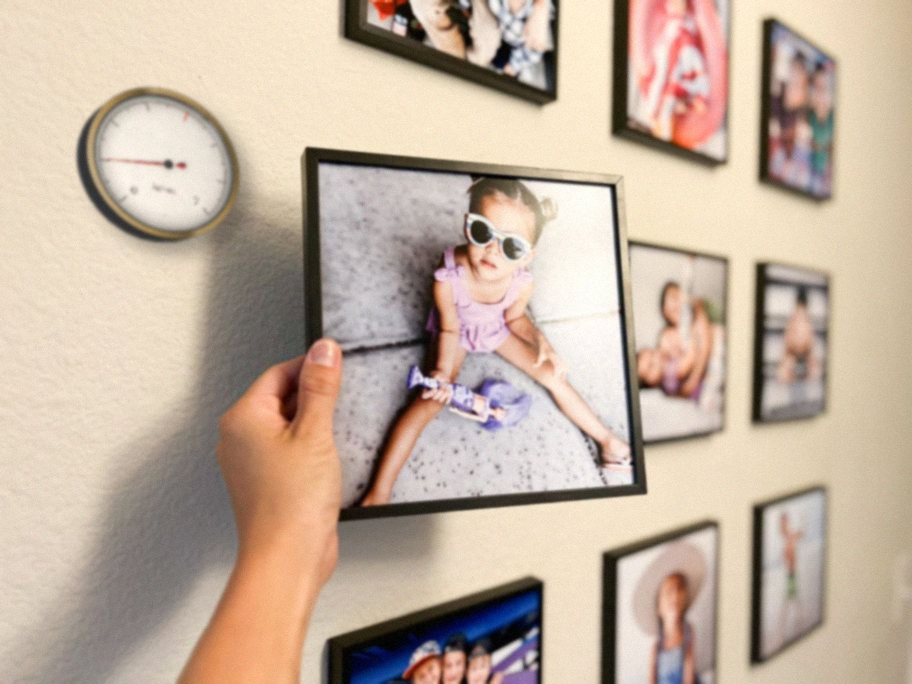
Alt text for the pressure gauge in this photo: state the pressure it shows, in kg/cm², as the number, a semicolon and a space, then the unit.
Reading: 1; kg/cm²
